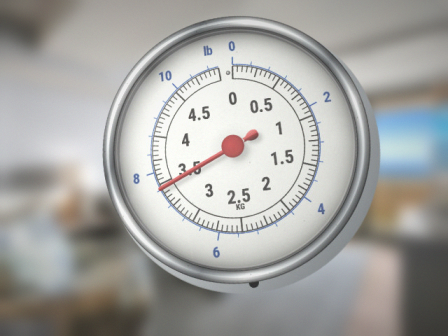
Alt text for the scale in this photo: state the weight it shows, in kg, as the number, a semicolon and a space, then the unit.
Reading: 3.45; kg
